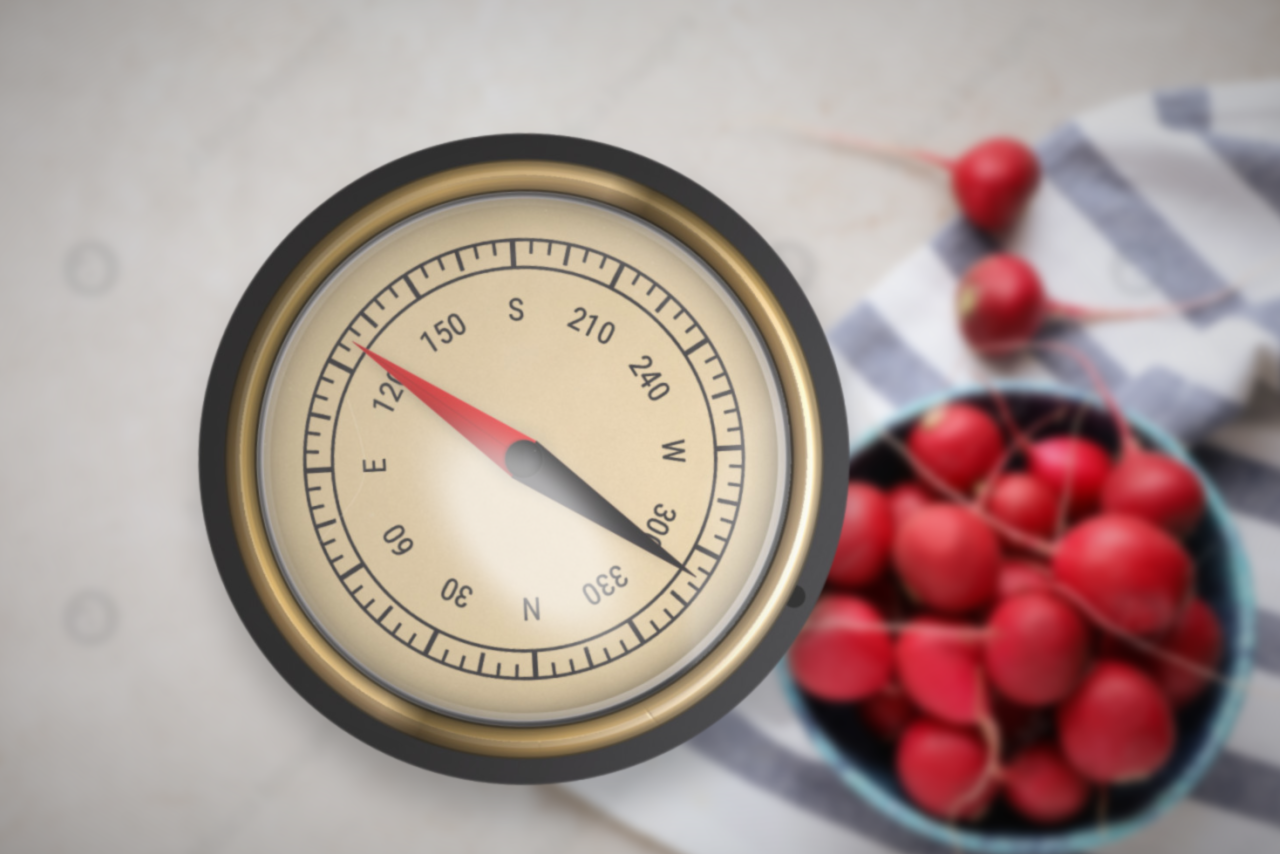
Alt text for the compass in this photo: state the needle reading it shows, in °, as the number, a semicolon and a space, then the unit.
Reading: 127.5; °
